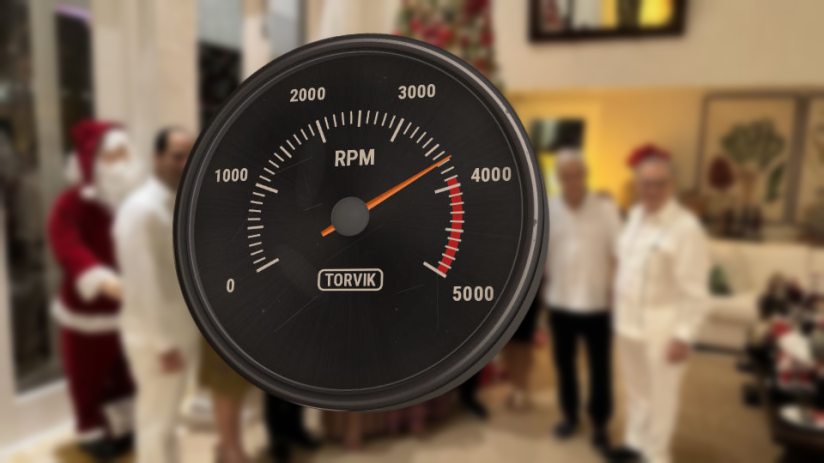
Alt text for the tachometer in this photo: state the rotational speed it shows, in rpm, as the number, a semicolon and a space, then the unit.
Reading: 3700; rpm
